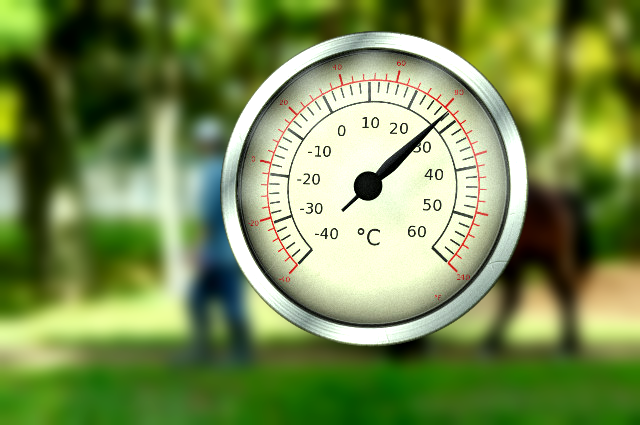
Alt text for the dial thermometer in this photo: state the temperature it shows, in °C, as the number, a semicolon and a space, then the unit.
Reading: 28; °C
